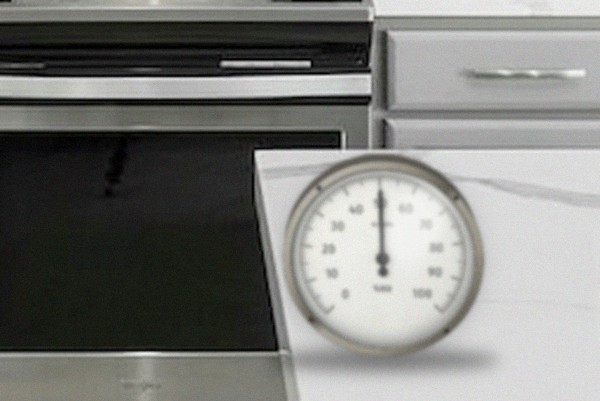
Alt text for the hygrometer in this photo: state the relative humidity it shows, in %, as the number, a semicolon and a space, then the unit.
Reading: 50; %
